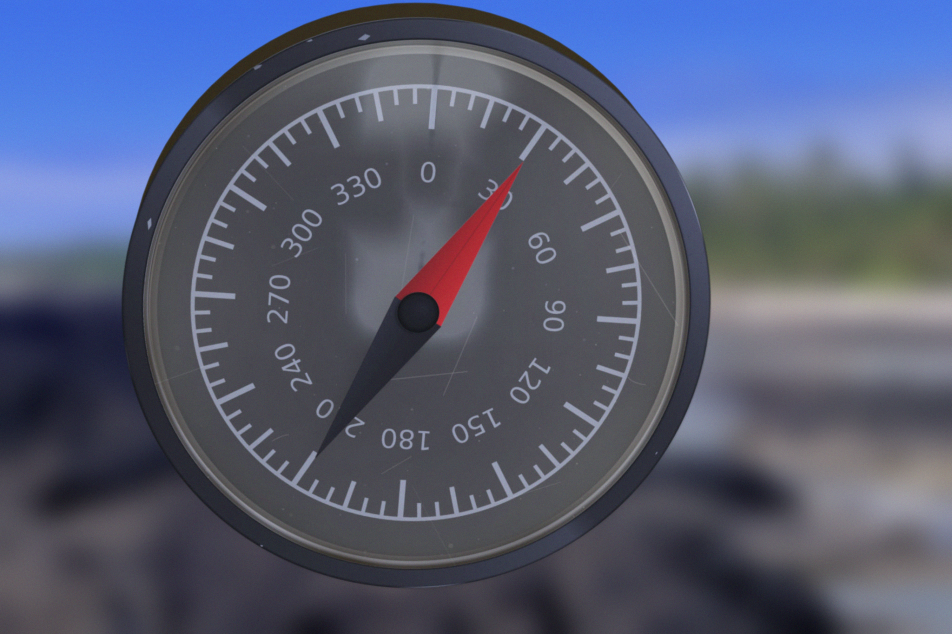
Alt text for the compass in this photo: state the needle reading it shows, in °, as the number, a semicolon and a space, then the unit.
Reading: 30; °
